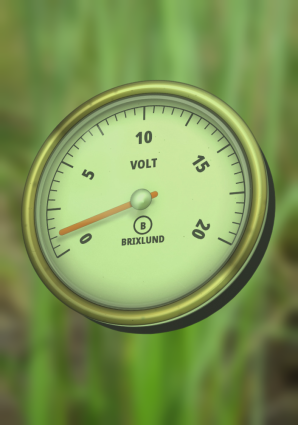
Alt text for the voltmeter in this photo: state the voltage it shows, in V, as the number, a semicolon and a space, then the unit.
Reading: 1; V
